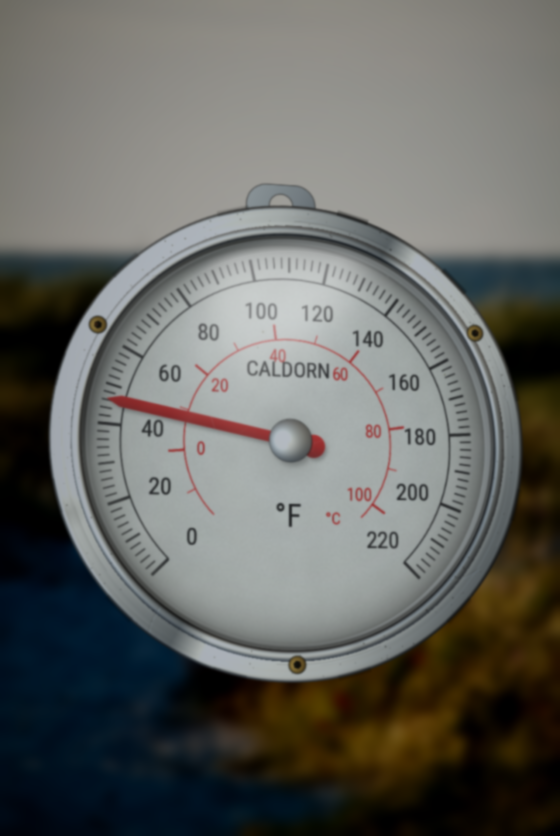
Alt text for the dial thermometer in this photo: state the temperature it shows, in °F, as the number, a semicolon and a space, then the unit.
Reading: 46; °F
